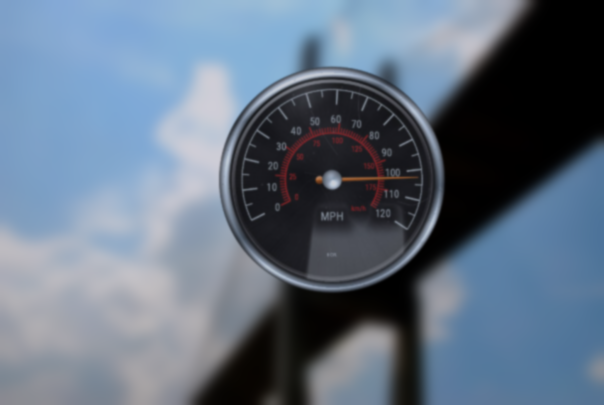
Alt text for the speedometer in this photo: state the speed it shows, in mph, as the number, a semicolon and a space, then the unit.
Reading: 102.5; mph
